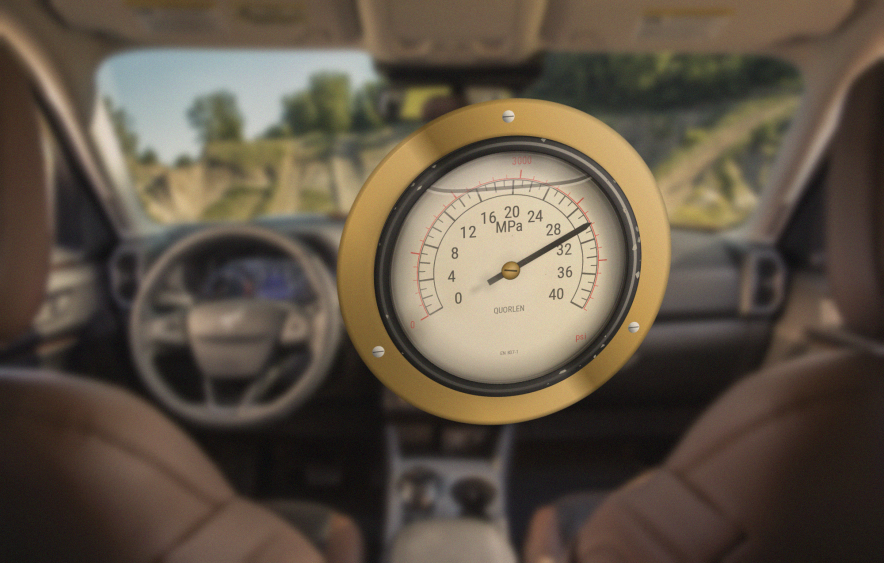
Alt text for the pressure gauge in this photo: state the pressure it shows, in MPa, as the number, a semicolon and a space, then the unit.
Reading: 30; MPa
